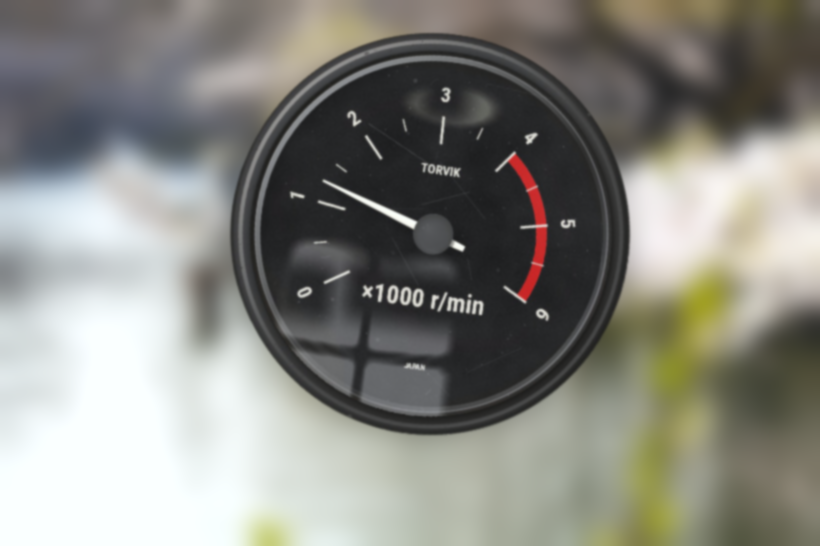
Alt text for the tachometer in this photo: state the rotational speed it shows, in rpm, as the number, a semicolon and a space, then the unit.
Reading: 1250; rpm
